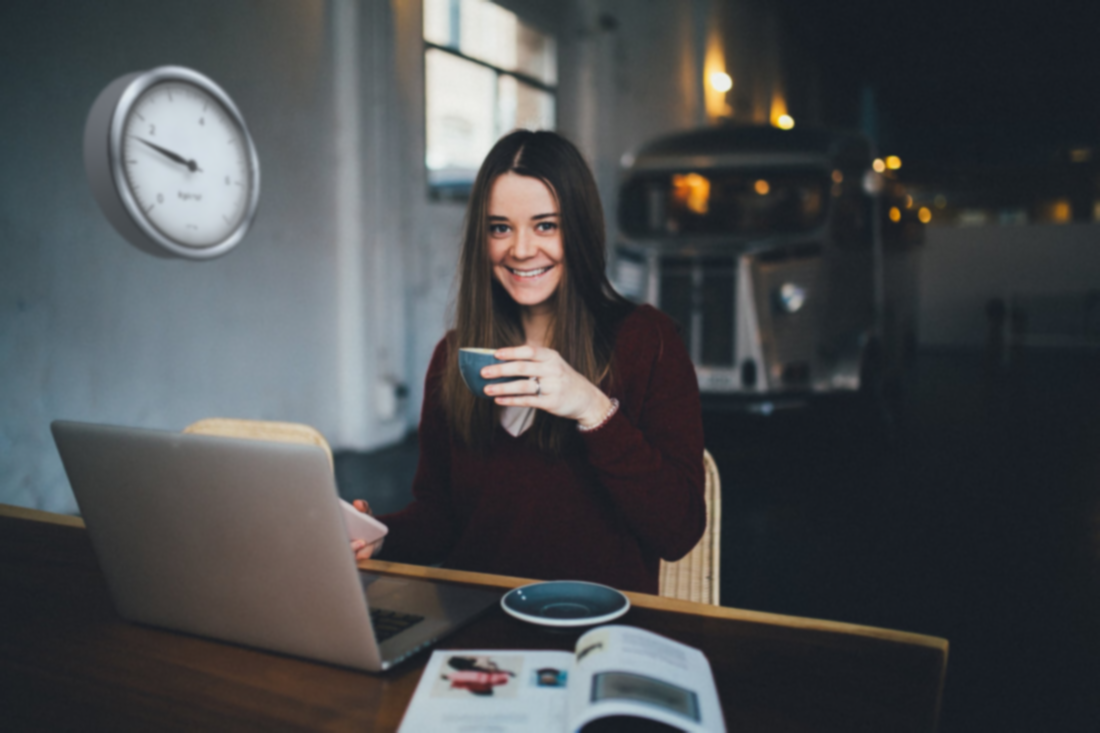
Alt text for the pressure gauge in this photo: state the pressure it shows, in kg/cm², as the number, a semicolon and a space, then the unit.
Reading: 1.5; kg/cm²
